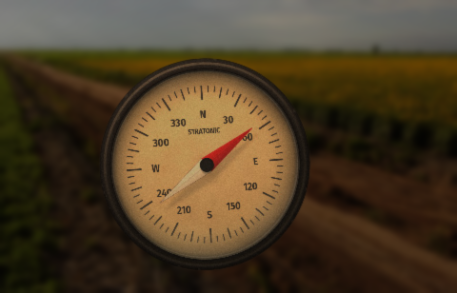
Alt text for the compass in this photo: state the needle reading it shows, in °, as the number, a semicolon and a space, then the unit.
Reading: 55; °
